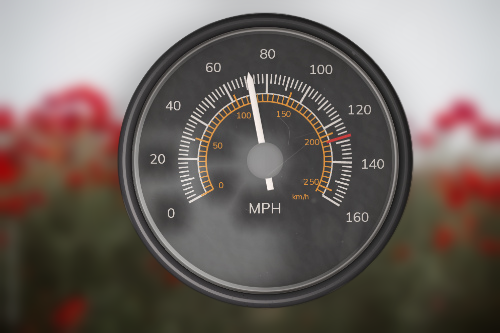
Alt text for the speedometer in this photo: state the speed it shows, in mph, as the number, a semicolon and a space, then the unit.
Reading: 72; mph
